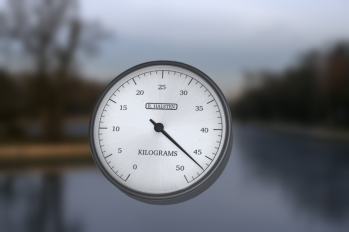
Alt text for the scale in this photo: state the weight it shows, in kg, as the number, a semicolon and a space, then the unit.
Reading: 47; kg
